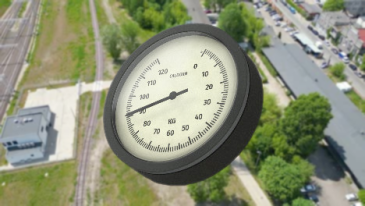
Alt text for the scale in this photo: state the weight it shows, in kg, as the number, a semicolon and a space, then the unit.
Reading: 90; kg
